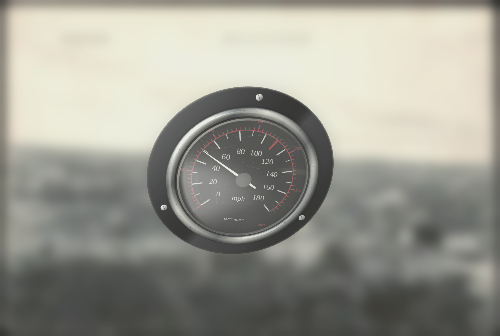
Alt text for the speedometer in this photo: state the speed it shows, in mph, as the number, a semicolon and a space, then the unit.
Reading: 50; mph
